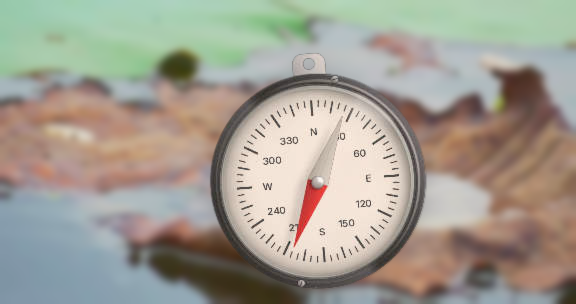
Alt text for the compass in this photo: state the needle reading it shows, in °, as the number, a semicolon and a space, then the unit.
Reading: 205; °
